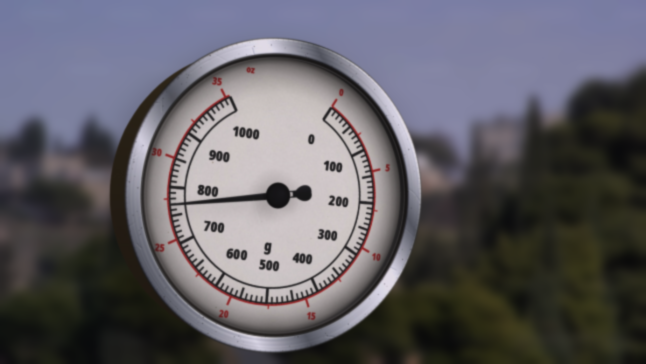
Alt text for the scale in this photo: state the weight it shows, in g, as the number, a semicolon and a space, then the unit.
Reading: 770; g
